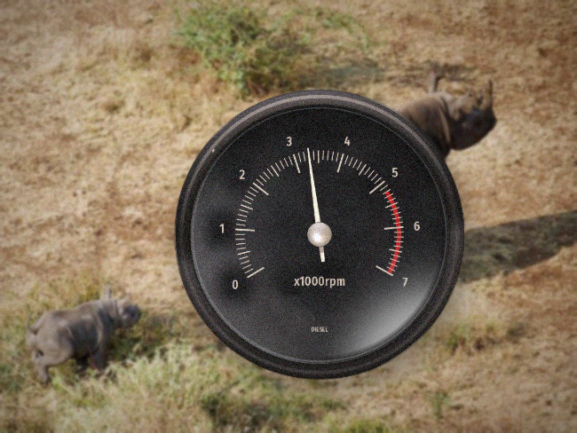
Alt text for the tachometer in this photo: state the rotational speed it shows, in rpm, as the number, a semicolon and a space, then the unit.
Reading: 3300; rpm
